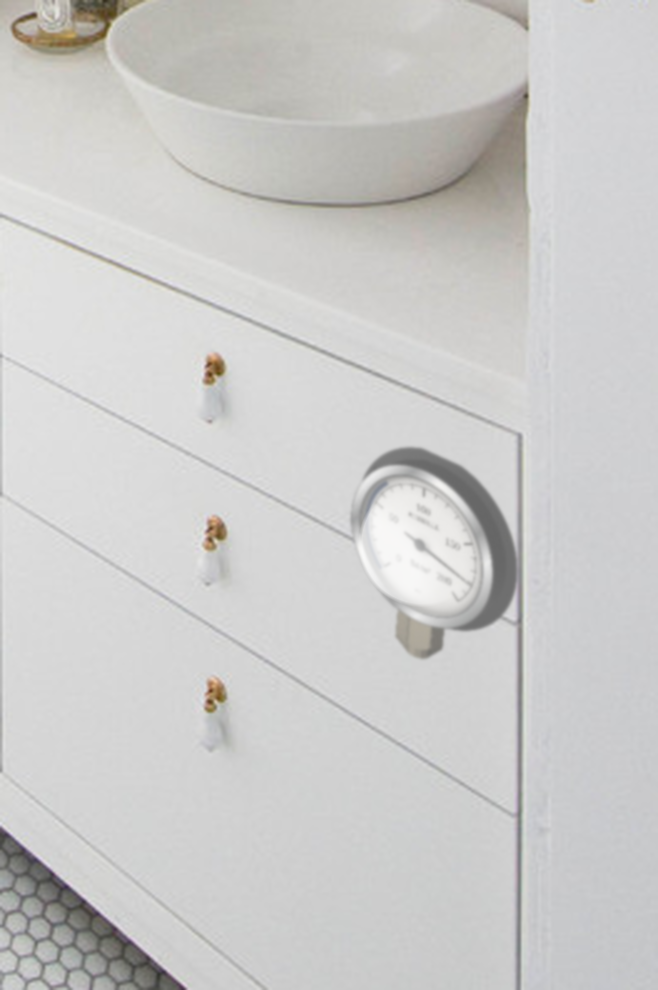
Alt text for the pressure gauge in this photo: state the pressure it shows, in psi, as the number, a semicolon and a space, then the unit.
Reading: 180; psi
